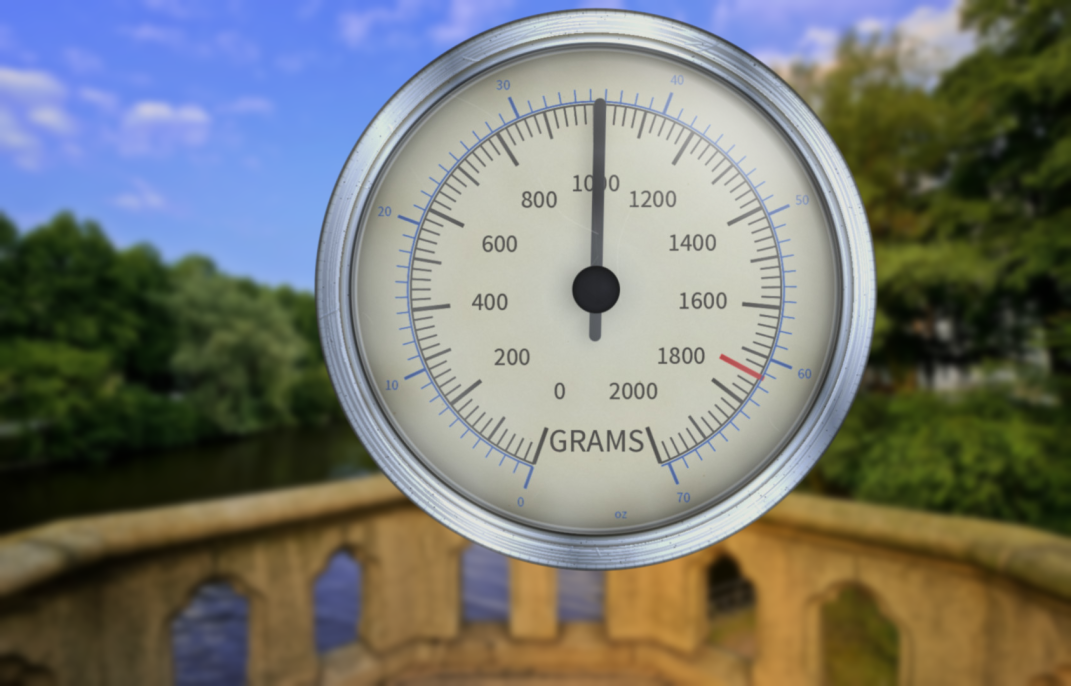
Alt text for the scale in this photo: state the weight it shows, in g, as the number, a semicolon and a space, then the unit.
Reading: 1010; g
